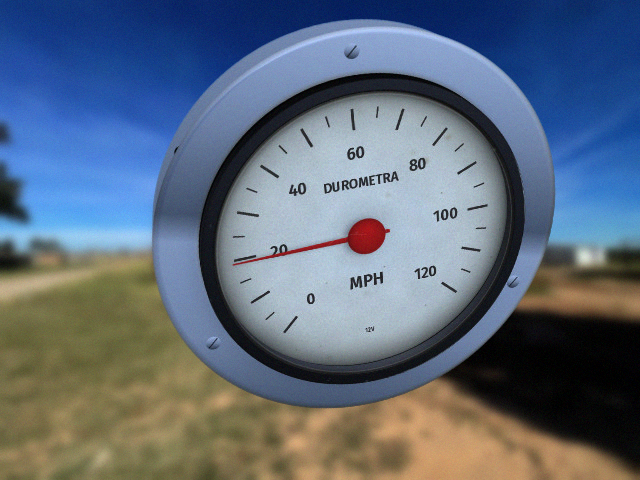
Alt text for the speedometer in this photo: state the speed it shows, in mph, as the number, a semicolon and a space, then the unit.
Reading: 20; mph
